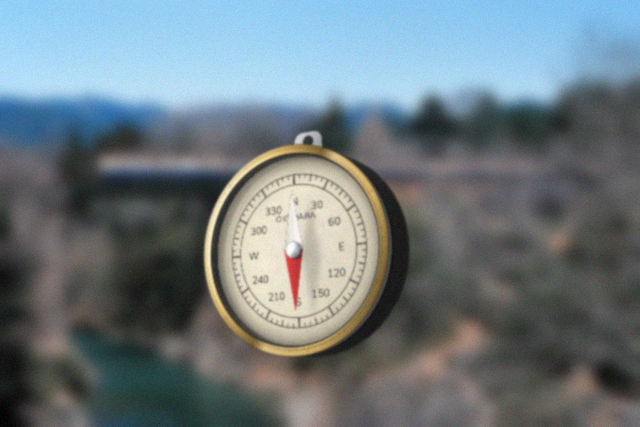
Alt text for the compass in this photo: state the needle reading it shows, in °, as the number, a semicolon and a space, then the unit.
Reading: 180; °
